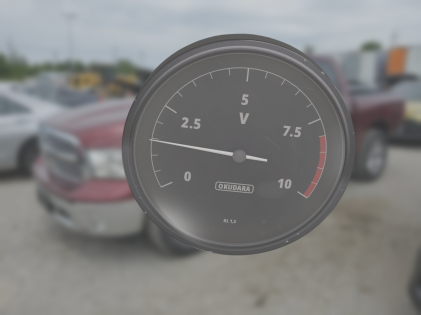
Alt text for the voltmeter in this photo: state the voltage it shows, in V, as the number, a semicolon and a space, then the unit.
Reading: 1.5; V
